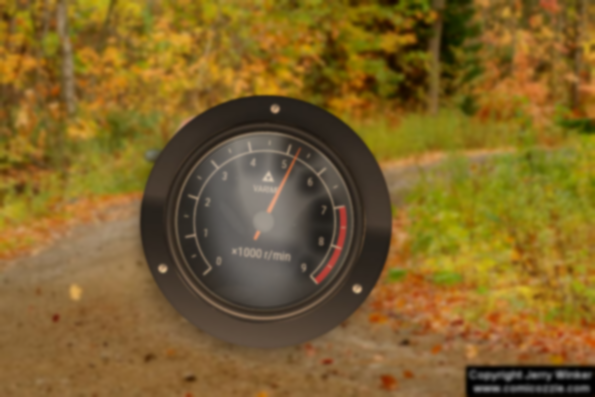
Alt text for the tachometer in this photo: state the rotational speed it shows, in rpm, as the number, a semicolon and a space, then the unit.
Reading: 5250; rpm
